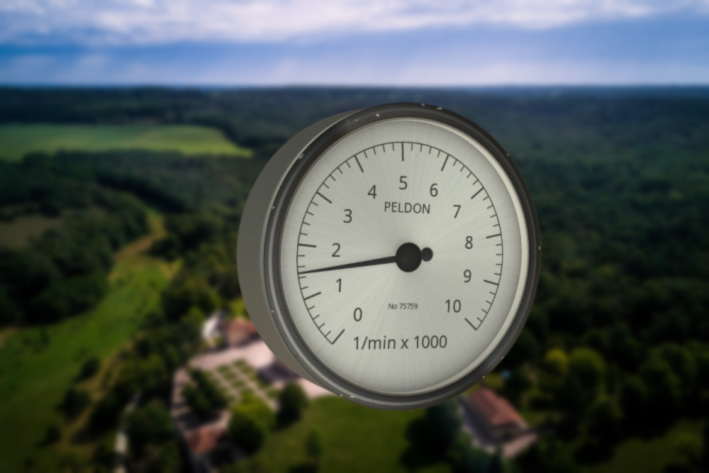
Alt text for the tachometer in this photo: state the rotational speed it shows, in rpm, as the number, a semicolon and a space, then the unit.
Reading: 1500; rpm
